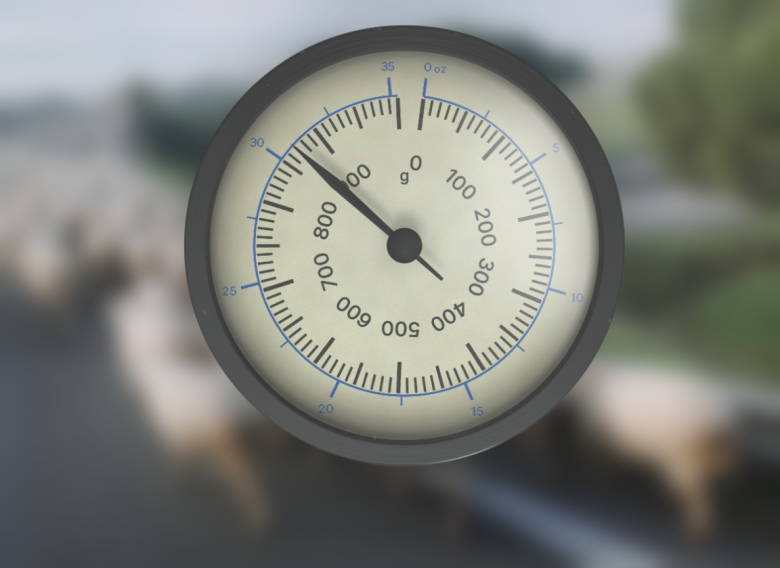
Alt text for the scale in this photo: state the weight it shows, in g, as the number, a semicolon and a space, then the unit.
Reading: 870; g
